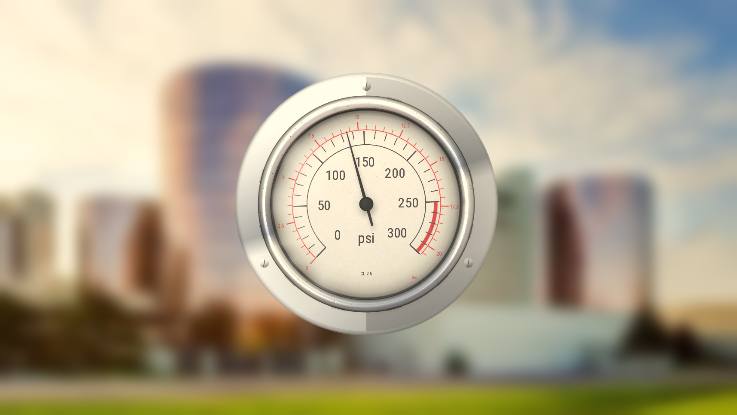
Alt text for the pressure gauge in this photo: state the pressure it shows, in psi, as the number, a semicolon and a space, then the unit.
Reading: 135; psi
